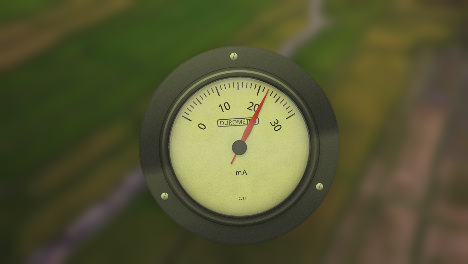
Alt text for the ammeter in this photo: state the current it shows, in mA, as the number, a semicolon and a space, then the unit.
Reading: 22; mA
